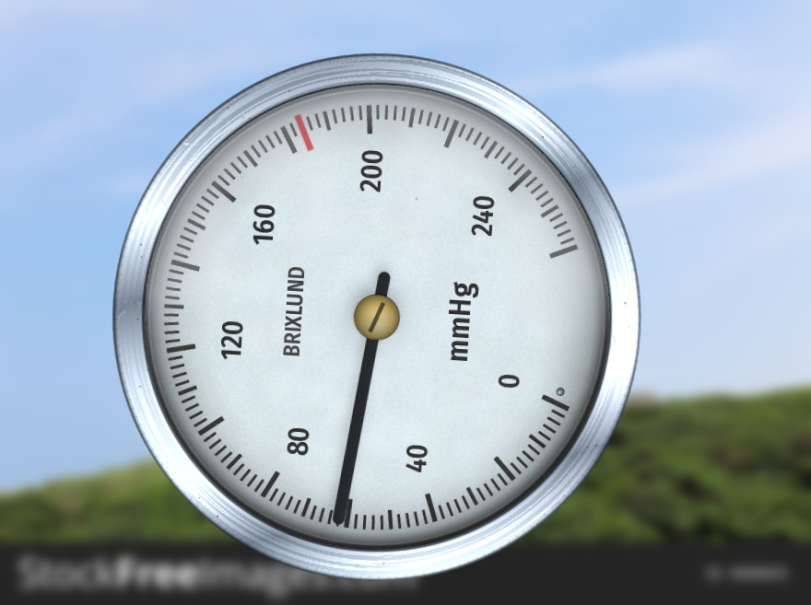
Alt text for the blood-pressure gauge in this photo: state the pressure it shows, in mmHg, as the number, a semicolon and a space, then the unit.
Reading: 62; mmHg
